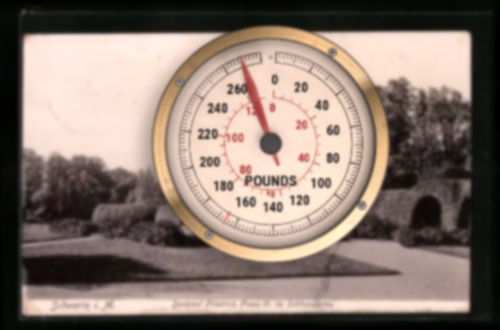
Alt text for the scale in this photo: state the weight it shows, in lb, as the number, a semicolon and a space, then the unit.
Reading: 270; lb
